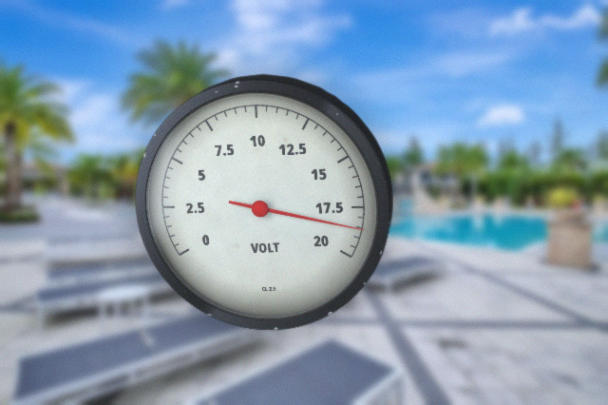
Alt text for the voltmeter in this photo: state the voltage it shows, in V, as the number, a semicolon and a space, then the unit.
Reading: 18.5; V
